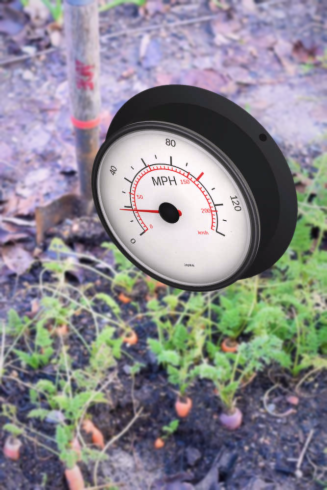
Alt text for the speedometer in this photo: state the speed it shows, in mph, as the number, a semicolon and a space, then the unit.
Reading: 20; mph
